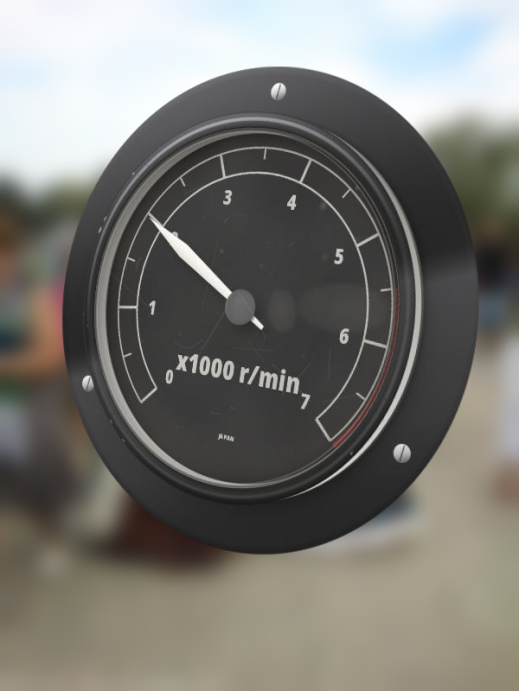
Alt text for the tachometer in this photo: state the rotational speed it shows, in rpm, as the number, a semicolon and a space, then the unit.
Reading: 2000; rpm
